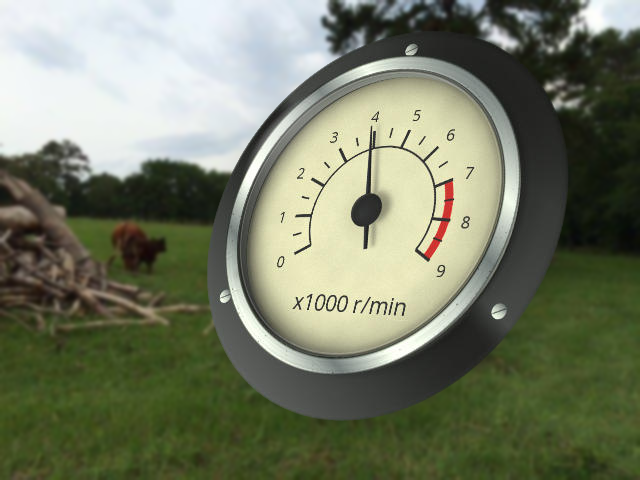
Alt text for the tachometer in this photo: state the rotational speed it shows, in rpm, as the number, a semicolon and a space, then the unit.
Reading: 4000; rpm
